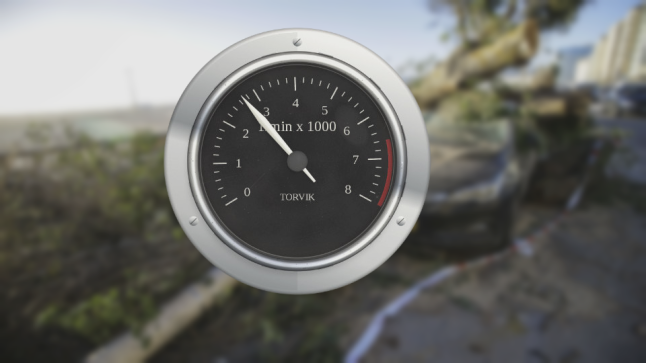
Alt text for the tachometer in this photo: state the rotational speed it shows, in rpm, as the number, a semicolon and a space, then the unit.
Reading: 2700; rpm
